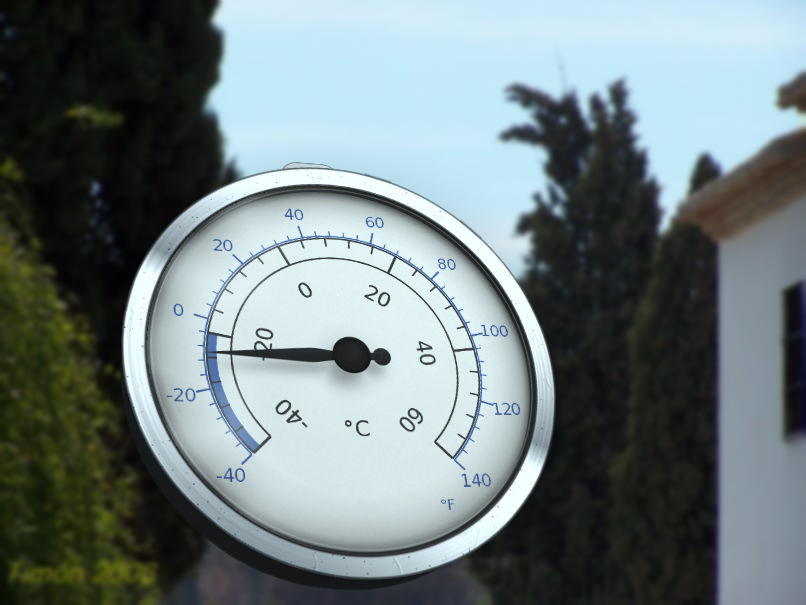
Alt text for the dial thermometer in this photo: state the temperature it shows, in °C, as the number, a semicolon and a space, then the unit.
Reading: -24; °C
